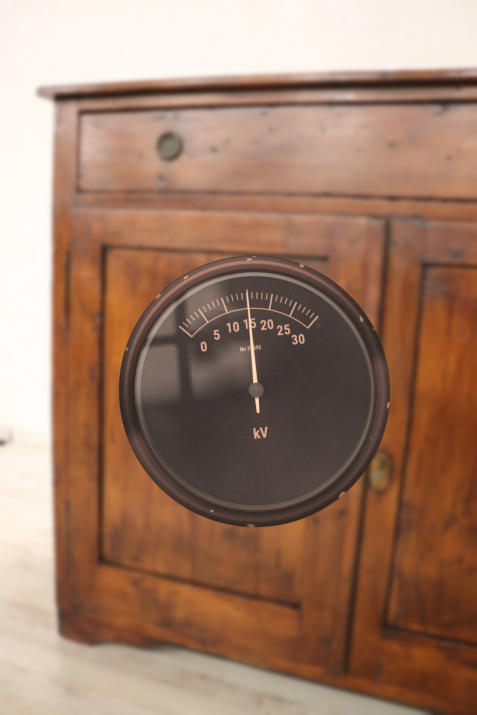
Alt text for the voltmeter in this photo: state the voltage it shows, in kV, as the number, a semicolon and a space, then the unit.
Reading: 15; kV
